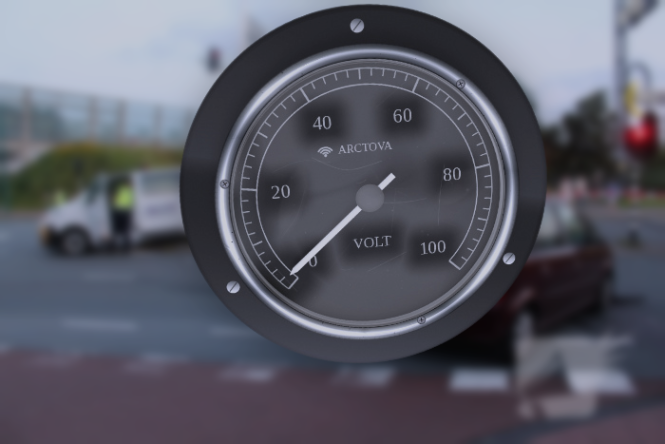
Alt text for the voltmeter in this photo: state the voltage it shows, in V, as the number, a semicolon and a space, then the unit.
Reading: 2; V
